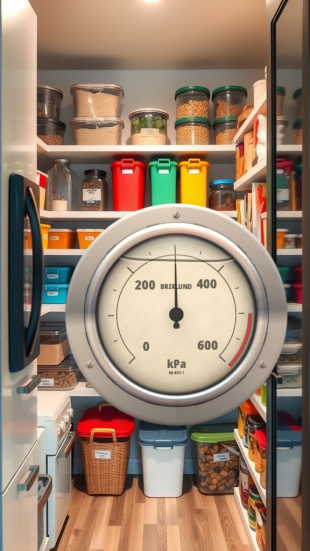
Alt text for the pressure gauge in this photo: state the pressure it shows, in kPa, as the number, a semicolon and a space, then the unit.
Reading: 300; kPa
